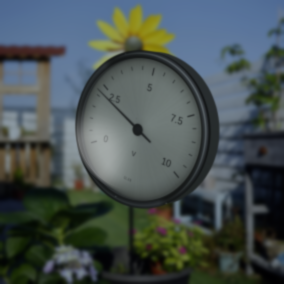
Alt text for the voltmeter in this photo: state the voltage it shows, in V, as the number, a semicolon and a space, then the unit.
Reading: 2.25; V
